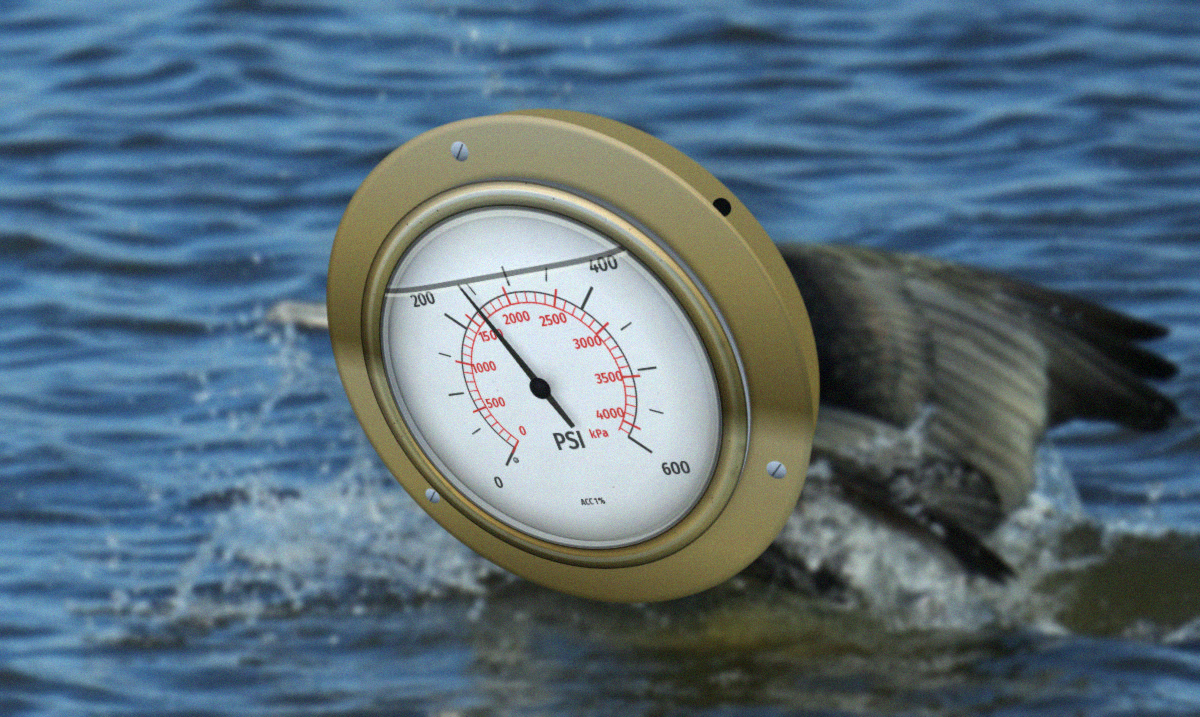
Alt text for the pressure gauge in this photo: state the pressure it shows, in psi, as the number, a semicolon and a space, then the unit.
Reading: 250; psi
